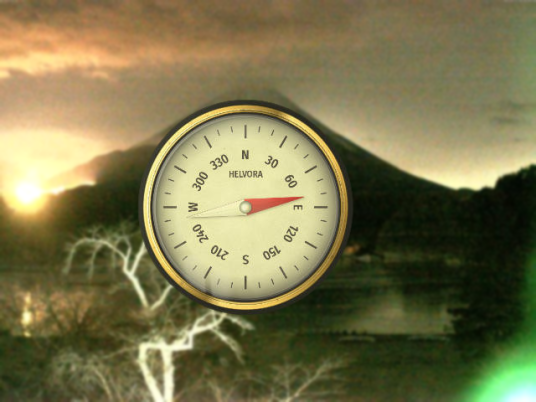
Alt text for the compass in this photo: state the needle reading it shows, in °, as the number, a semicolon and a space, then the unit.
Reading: 80; °
